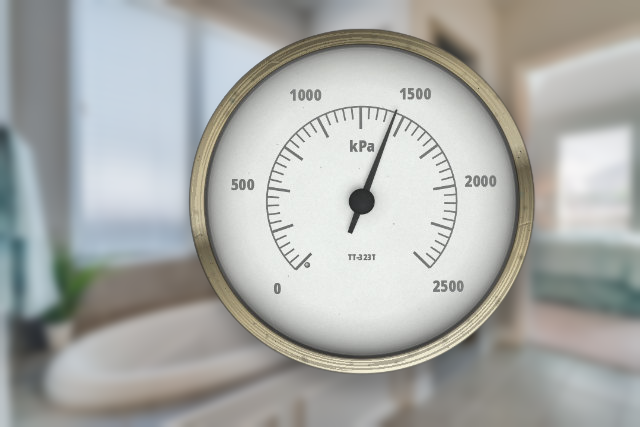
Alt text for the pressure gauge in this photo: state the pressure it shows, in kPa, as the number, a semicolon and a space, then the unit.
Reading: 1450; kPa
